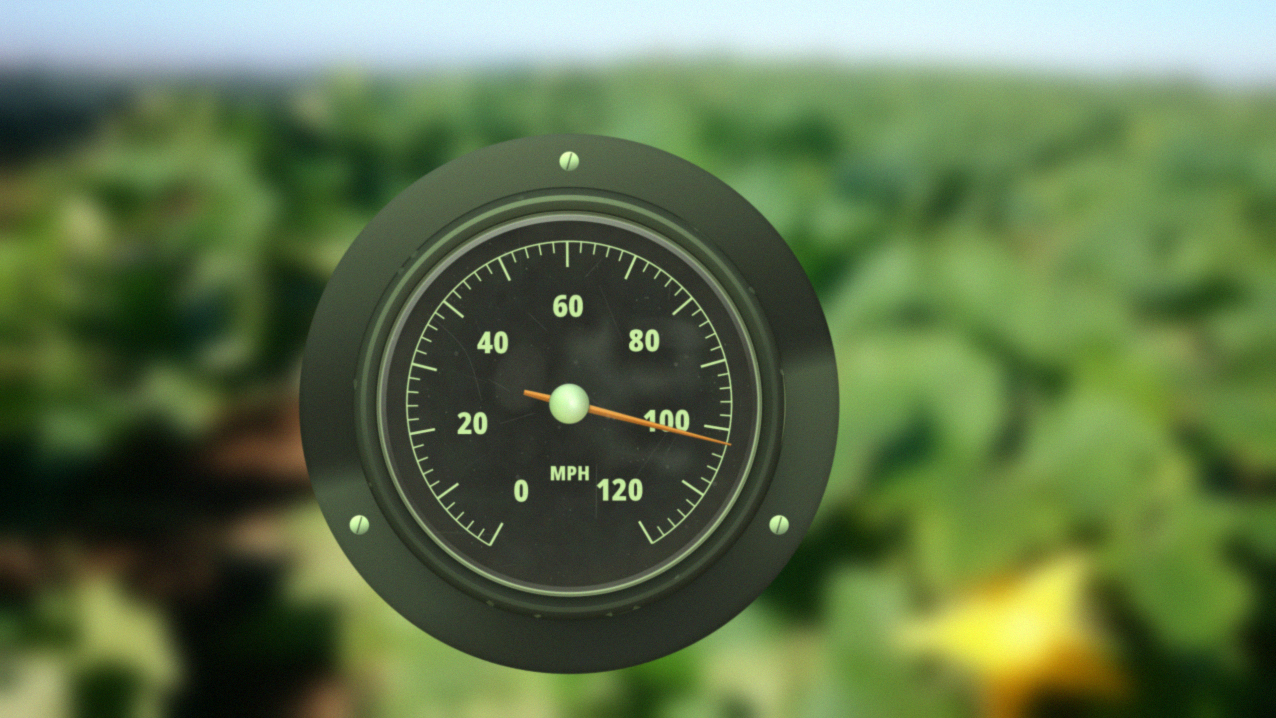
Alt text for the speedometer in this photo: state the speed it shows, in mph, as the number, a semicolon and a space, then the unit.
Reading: 102; mph
